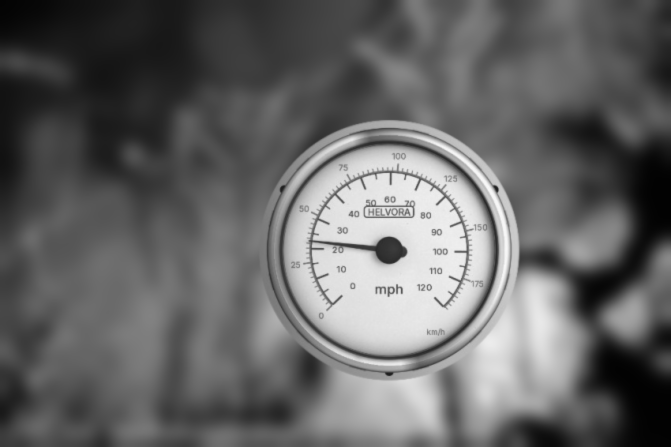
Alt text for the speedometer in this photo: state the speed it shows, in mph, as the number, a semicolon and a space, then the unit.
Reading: 22.5; mph
